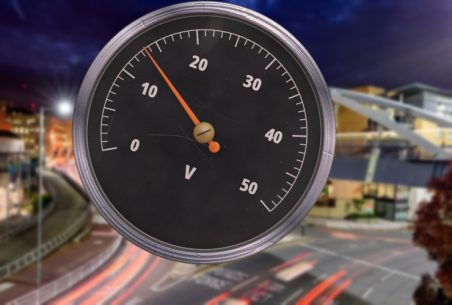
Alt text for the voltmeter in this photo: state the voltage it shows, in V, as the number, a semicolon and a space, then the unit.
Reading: 13.5; V
